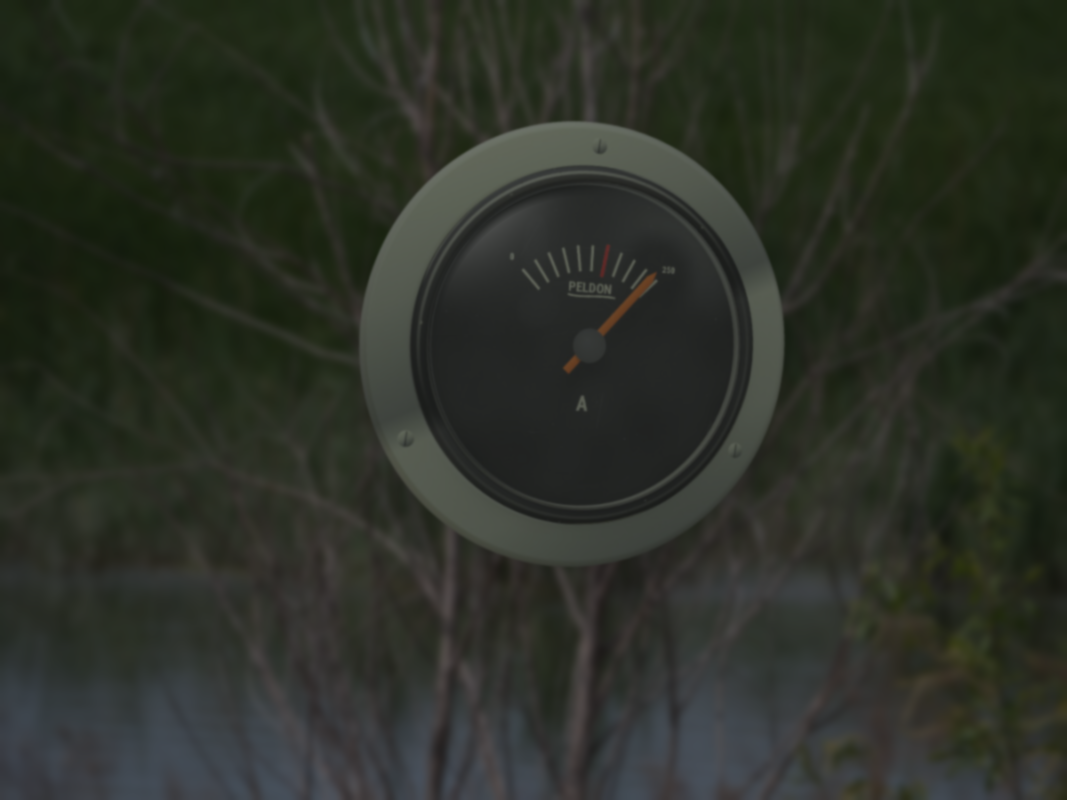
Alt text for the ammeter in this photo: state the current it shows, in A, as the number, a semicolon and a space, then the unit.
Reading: 237.5; A
